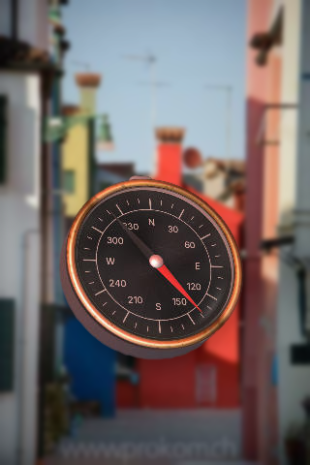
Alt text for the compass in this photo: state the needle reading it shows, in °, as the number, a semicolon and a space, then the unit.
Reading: 140; °
